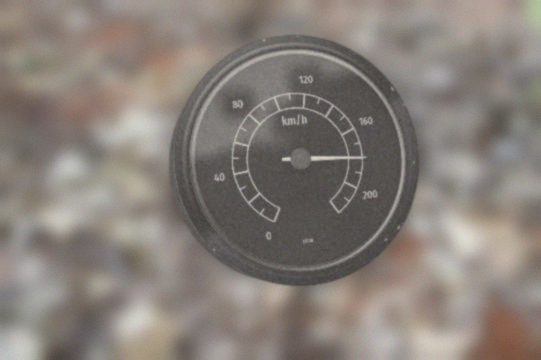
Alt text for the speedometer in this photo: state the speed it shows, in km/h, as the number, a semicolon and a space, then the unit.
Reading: 180; km/h
